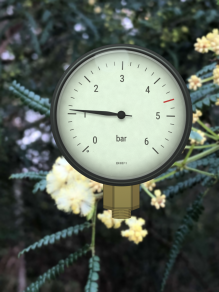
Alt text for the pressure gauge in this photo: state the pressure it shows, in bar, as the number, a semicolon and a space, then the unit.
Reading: 1.1; bar
